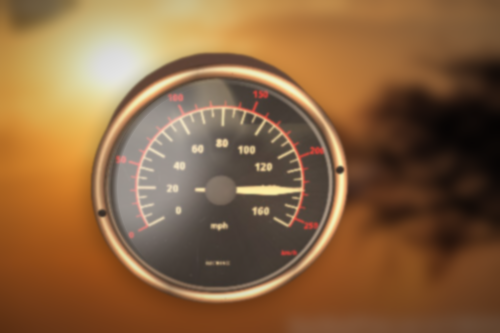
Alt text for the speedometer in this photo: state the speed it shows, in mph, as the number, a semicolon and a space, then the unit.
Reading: 140; mph
